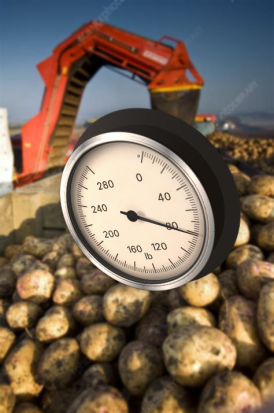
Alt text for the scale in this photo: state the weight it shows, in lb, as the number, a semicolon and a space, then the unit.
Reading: 80; lb
